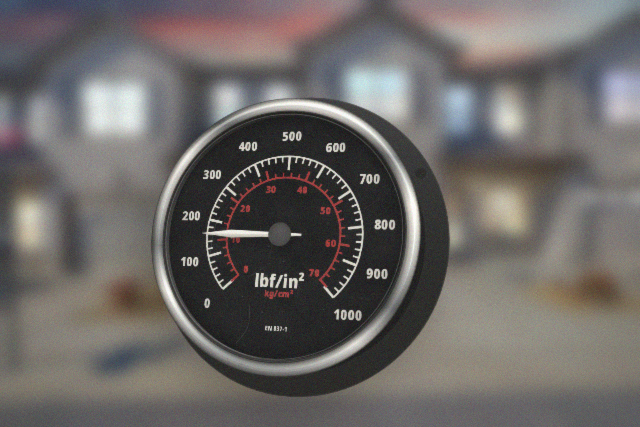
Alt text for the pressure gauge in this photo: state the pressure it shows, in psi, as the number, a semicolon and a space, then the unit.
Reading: 160; psi
